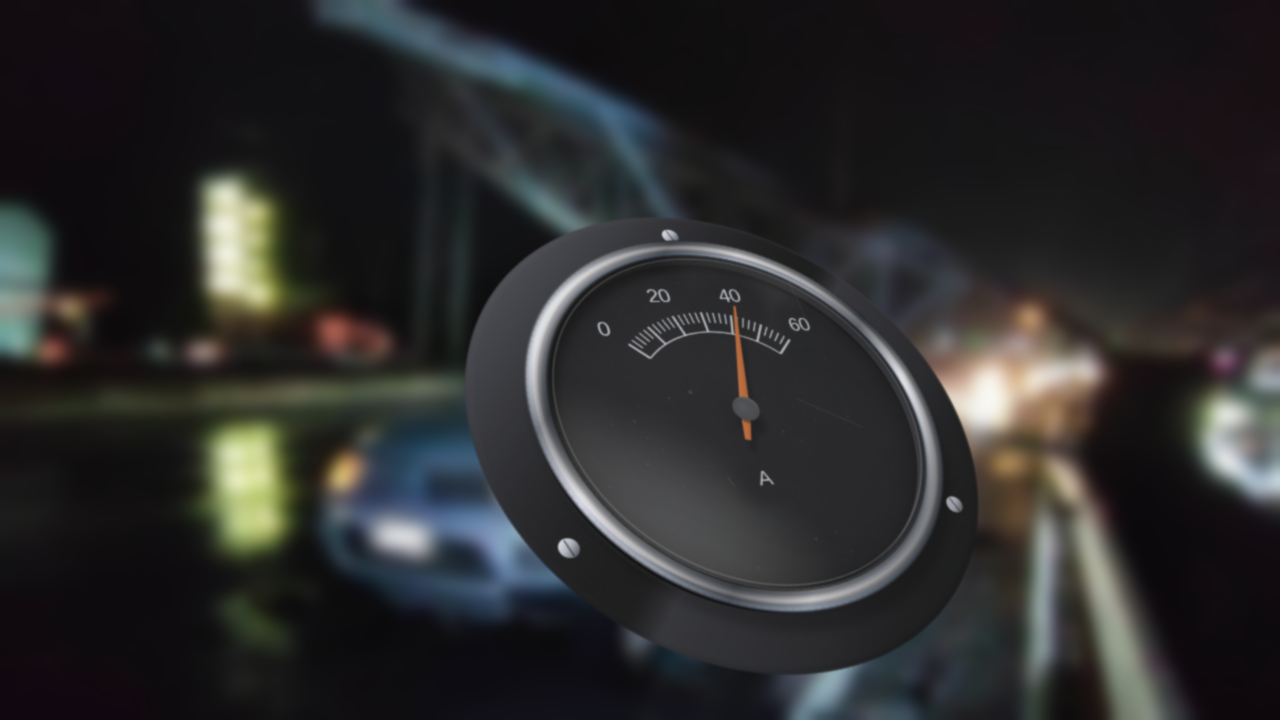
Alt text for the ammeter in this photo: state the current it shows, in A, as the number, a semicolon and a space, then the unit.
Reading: 40; A
